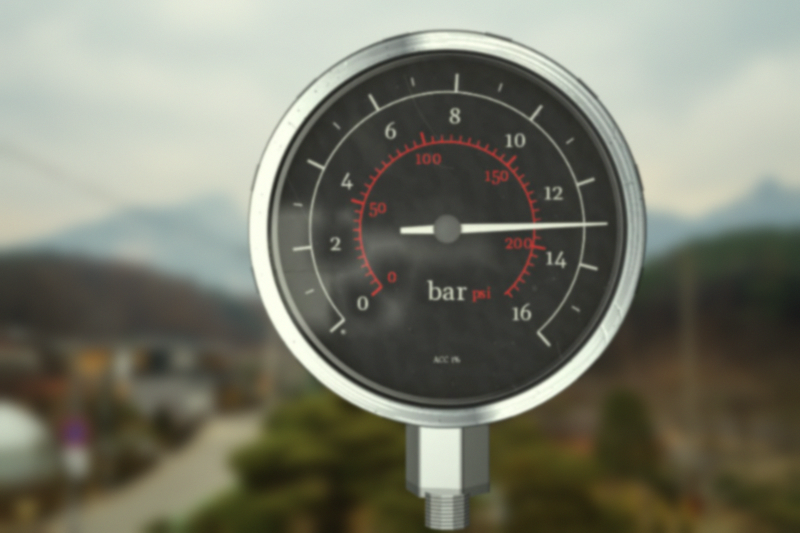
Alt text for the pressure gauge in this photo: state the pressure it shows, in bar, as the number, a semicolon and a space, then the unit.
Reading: 13; bar
